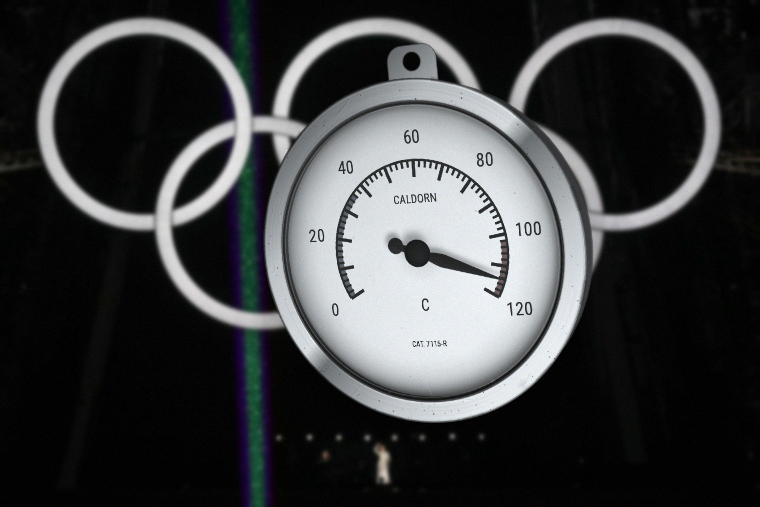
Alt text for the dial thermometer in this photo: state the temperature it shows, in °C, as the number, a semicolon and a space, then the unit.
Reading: 114; °C
